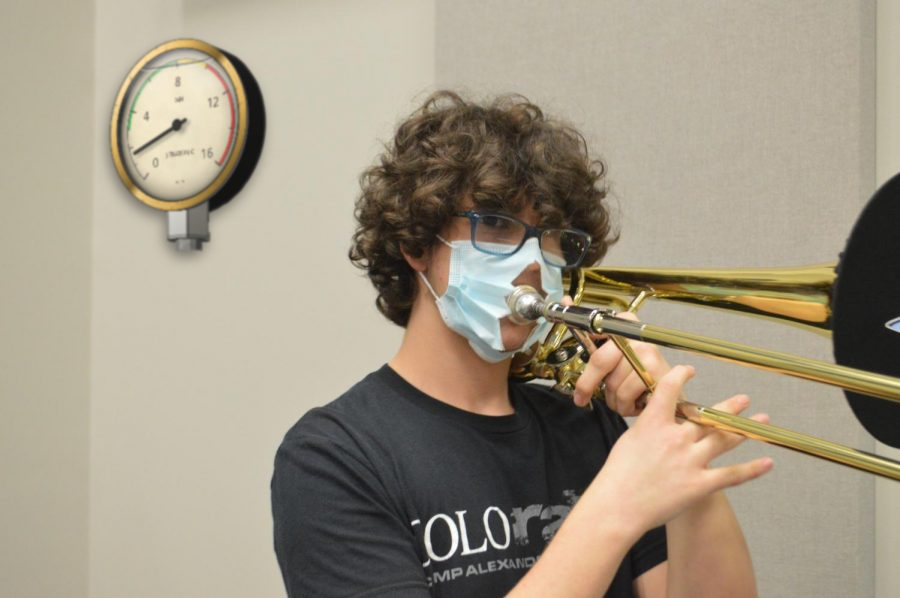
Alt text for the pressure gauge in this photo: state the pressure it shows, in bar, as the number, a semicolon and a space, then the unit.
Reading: 1.5; bar
